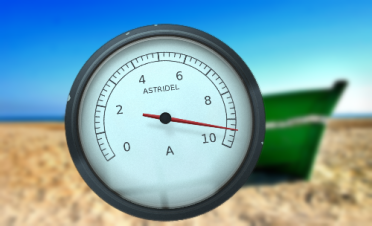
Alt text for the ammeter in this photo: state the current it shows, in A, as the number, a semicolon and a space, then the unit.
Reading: 9.4; A
